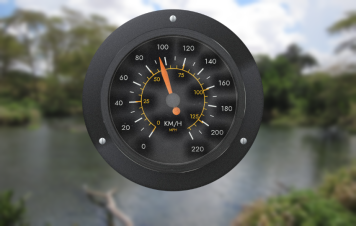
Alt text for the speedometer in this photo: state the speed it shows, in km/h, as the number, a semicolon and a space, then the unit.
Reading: 95; km/h
